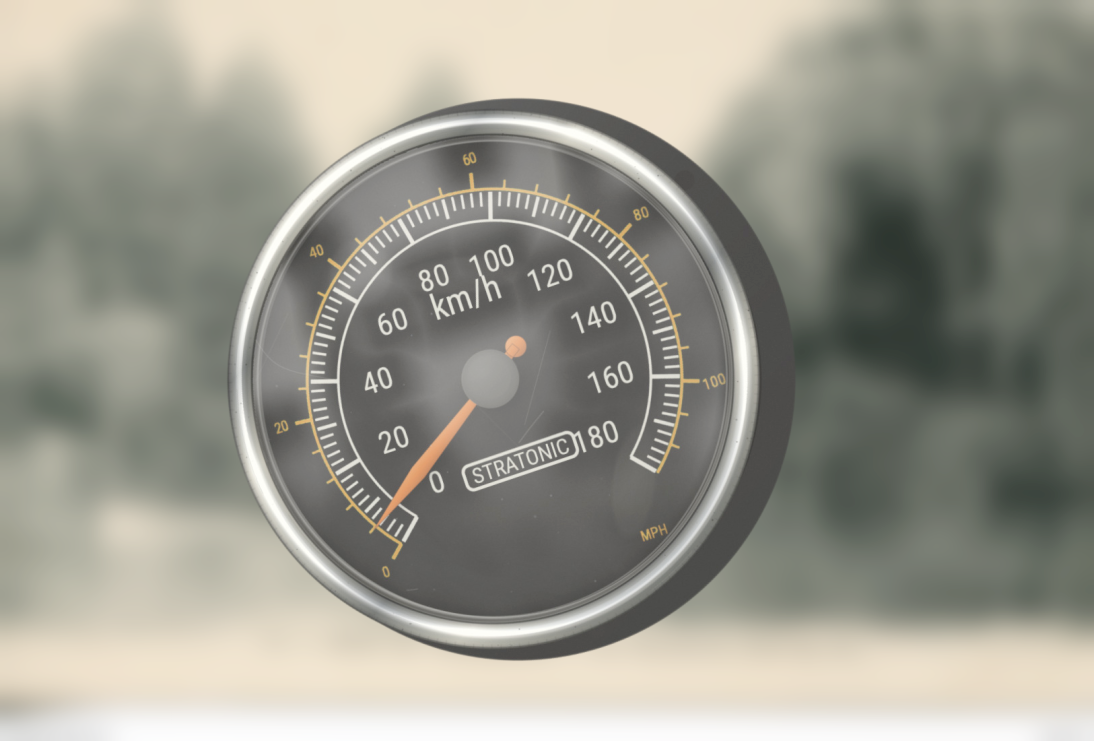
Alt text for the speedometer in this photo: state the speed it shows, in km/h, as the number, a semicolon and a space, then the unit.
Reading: 6; km/h
